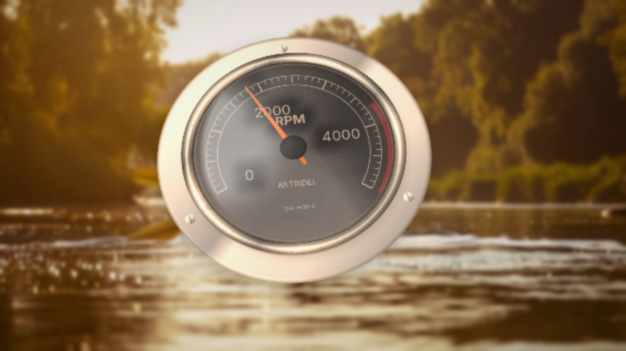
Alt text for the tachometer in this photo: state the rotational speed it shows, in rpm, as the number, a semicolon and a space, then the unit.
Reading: 1800; rpm
